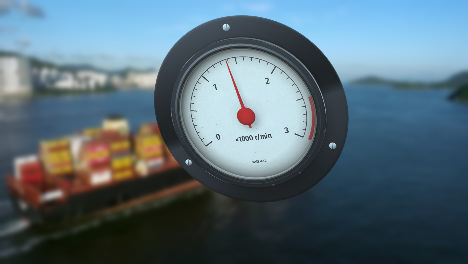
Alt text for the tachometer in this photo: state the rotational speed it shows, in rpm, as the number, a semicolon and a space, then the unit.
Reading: 1400; rpm
